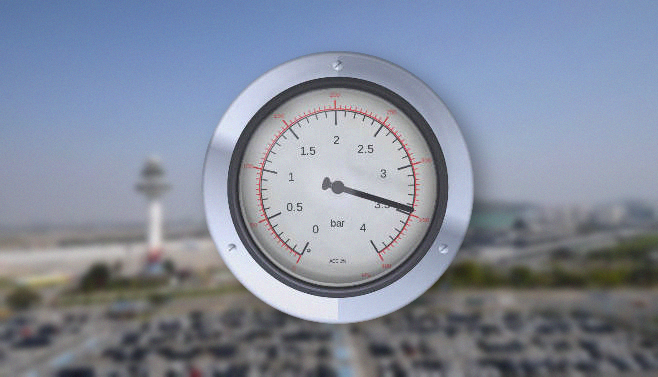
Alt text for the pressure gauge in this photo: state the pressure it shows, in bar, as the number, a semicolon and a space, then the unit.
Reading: 3.45; bar
